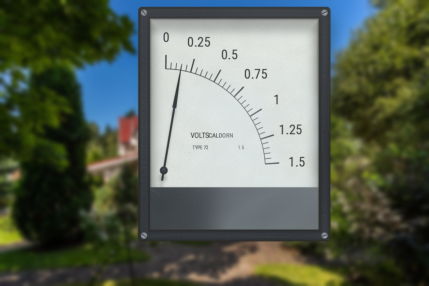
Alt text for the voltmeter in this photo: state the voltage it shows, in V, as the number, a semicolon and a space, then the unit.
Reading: 0.15; V
